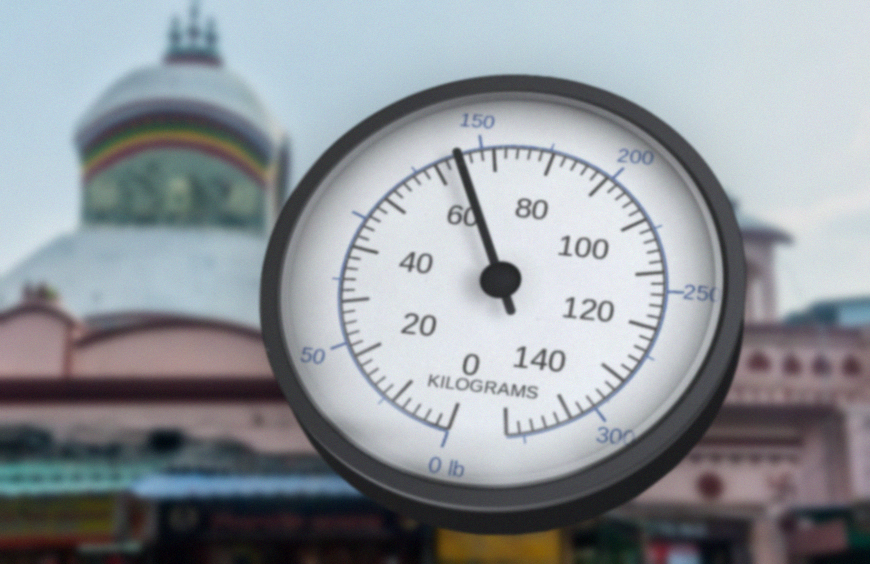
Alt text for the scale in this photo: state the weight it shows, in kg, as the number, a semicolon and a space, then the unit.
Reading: 64; kg
